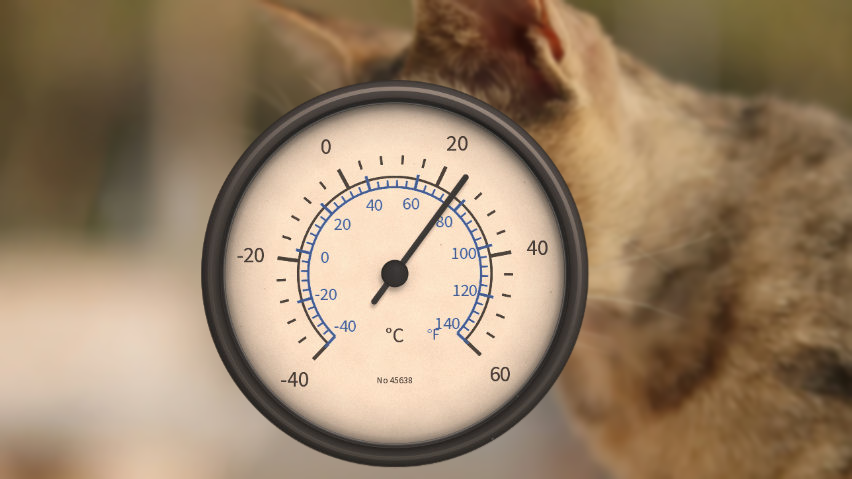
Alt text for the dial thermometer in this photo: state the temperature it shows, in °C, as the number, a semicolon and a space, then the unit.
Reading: 24; °C
